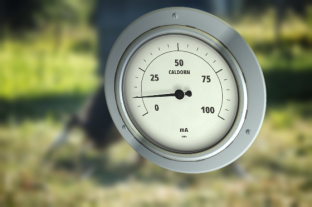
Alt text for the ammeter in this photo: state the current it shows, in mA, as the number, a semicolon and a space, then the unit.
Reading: 10; mA
